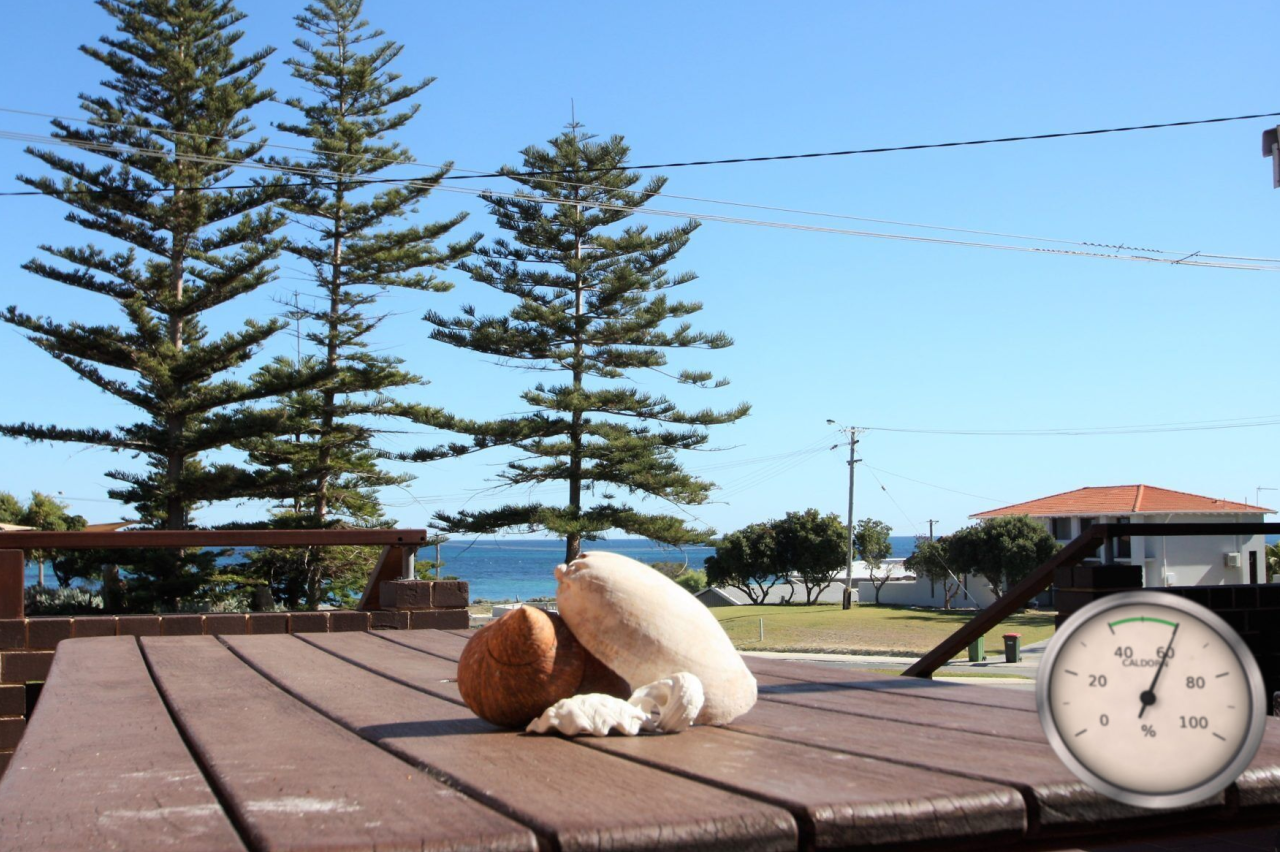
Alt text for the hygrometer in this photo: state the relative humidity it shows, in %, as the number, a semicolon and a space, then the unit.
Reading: 60; %
